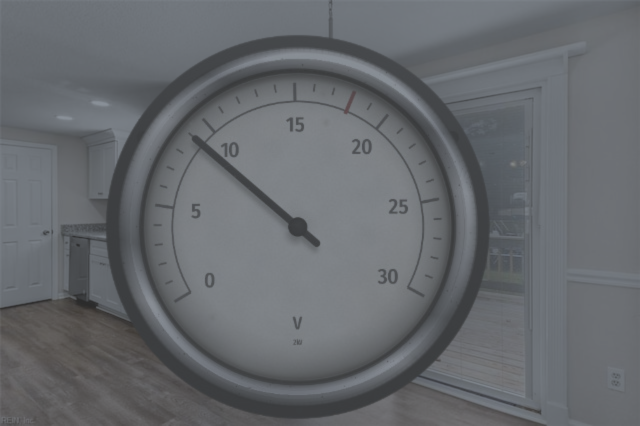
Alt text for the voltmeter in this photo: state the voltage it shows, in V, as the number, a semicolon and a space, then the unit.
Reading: 9; V
